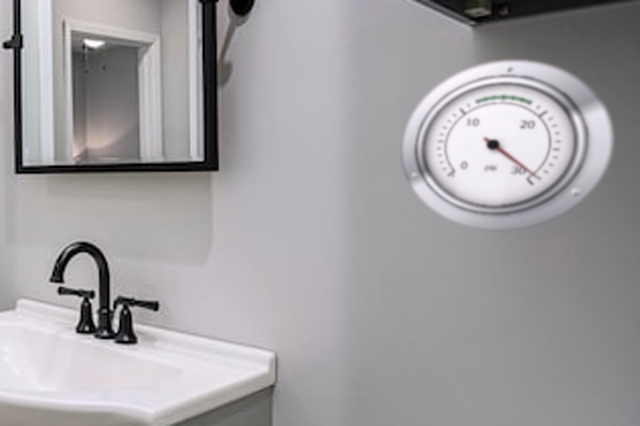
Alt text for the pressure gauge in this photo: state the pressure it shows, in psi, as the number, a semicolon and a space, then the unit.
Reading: 29; psi
